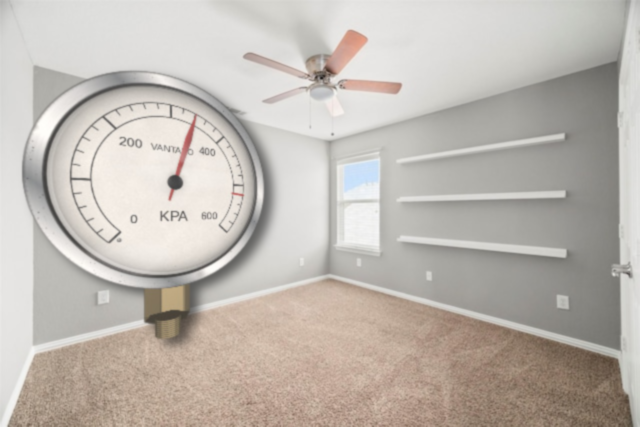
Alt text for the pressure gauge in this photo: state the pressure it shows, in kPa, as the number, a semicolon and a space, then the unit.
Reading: 340; kPa
